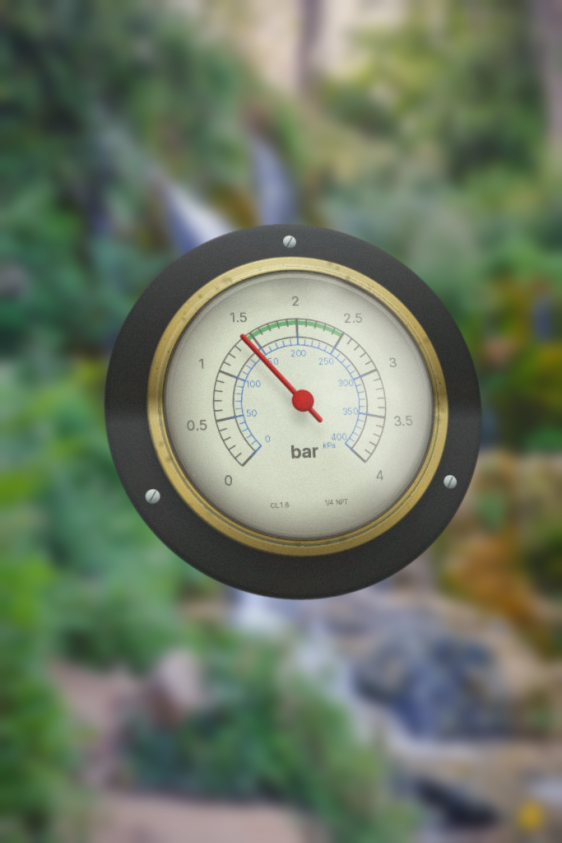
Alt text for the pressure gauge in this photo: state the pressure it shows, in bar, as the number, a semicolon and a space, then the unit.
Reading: 1.4; bar
